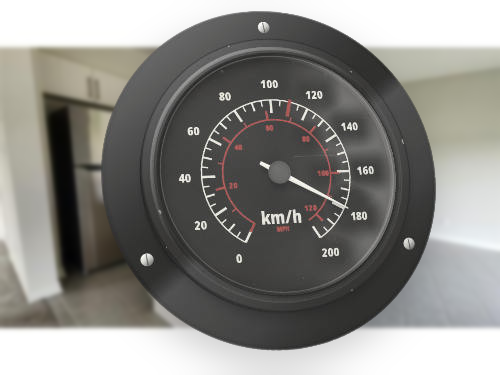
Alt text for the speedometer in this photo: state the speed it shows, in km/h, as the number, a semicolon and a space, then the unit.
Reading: 180; km/h
